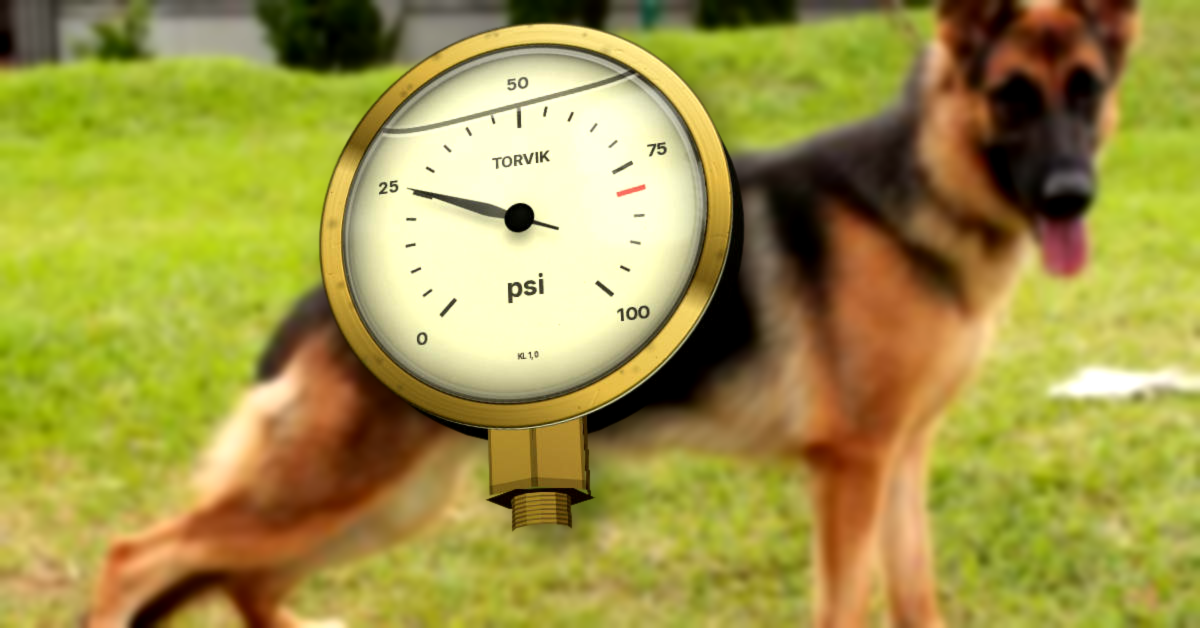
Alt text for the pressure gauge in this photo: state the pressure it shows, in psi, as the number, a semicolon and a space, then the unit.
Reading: 25; psi
